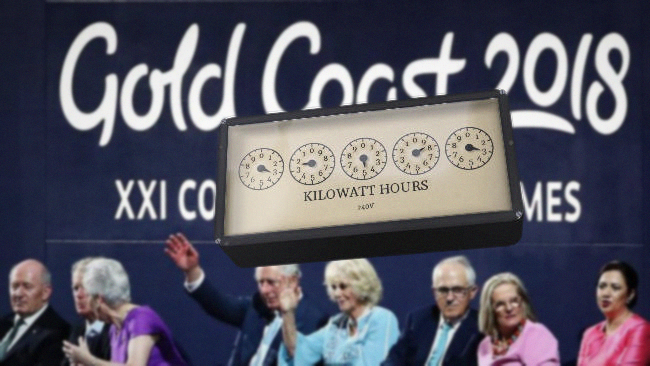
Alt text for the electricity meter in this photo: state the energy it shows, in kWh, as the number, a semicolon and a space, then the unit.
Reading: 32483; kWh
